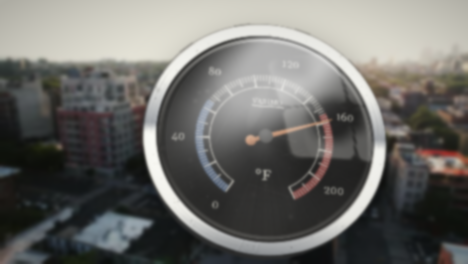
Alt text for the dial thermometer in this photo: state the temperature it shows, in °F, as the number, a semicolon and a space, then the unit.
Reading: 160; °F
